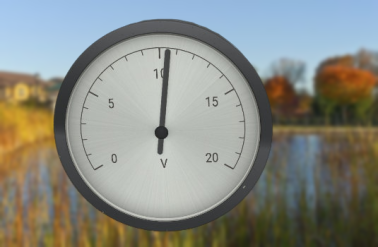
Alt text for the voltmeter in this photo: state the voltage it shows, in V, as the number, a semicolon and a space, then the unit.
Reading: 10.5; V
